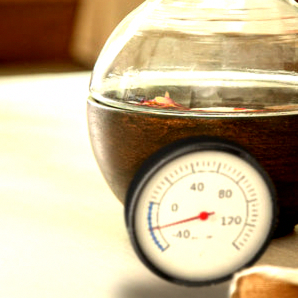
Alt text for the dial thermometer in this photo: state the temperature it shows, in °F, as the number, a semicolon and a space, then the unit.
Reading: -20; °F
